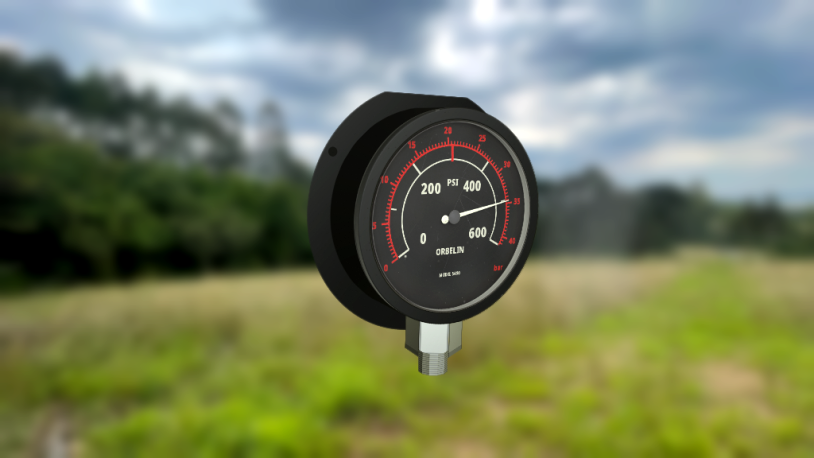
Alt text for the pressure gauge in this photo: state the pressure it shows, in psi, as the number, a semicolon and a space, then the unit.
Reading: 500; psi
